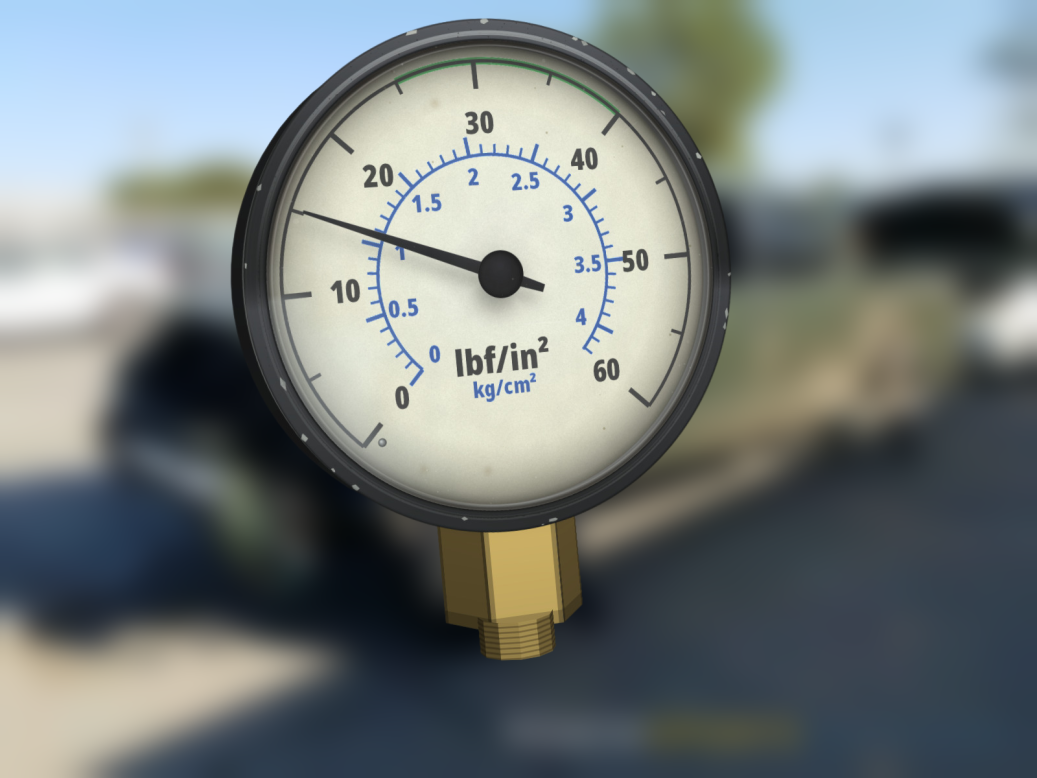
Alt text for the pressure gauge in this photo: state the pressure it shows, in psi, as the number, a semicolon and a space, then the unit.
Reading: 15; psi
